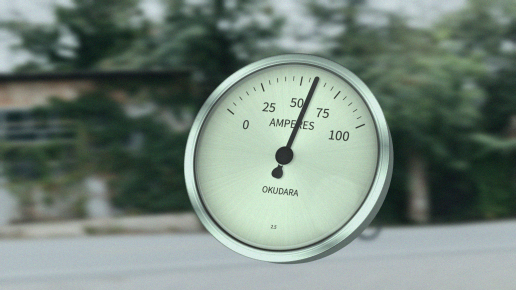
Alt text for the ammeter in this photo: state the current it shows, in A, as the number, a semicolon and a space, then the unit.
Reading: 60; A
